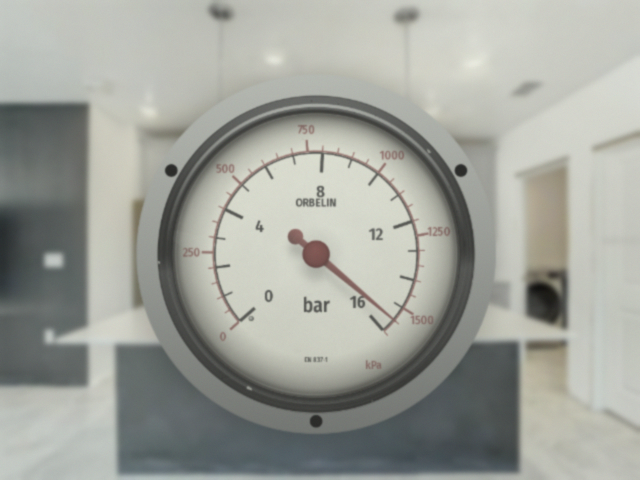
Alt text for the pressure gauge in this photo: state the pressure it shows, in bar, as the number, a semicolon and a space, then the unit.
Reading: 15.5; bar
